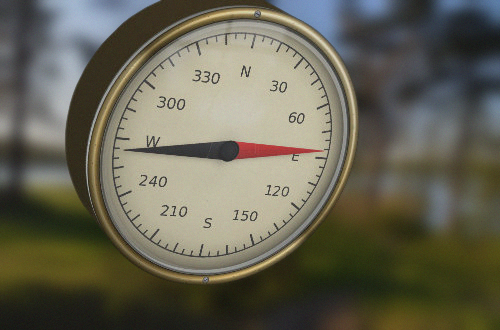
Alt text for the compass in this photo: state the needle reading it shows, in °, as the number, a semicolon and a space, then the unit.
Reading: 85; °
